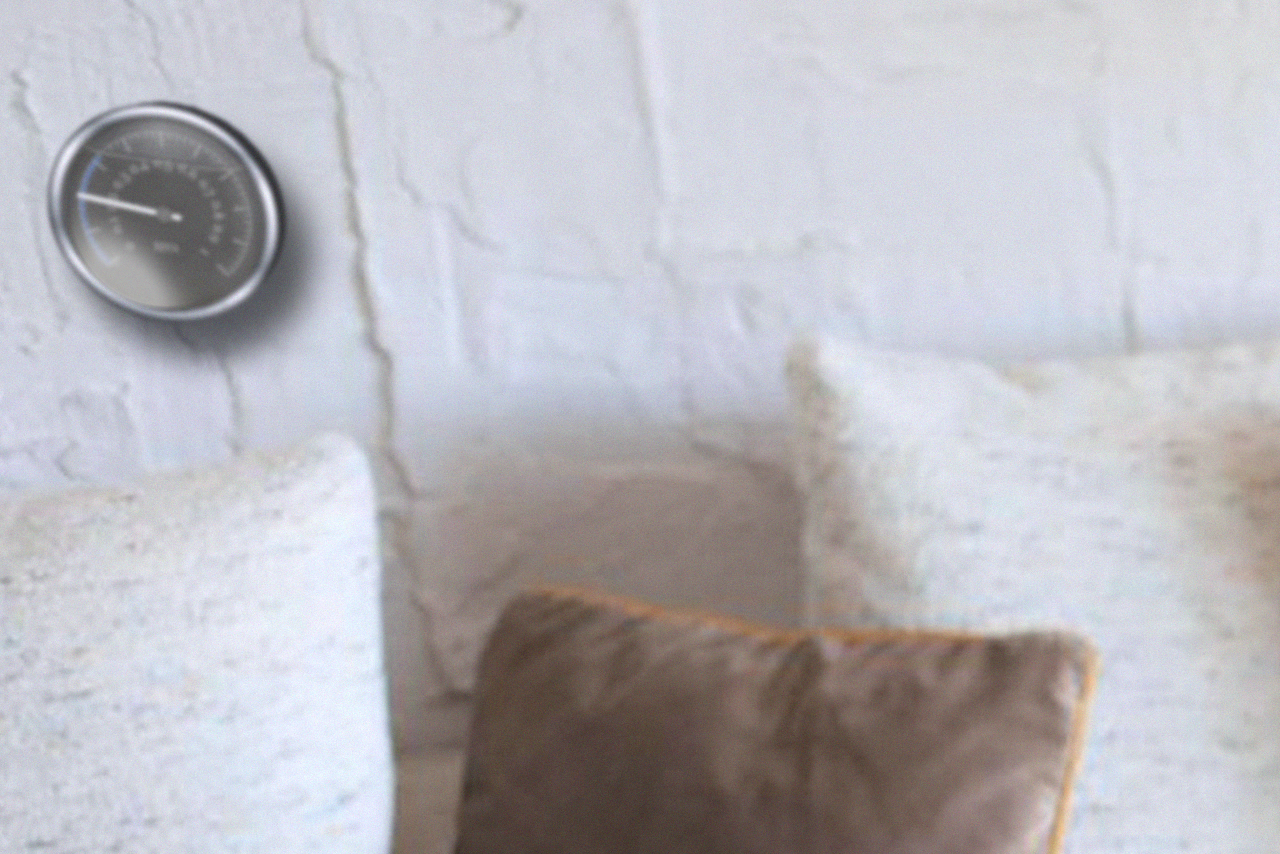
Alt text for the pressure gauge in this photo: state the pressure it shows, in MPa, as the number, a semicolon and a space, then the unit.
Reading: 0.2; MPa
